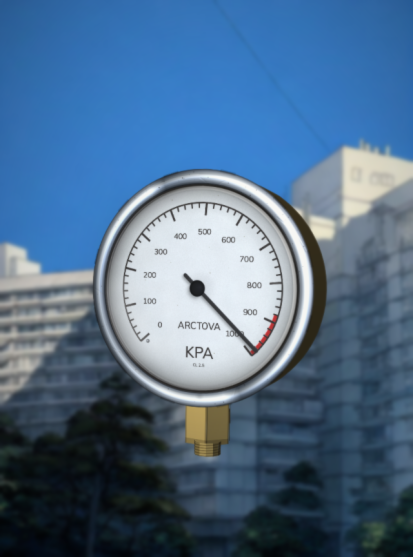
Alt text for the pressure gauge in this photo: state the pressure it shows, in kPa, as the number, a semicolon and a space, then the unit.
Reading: 980; kPa
